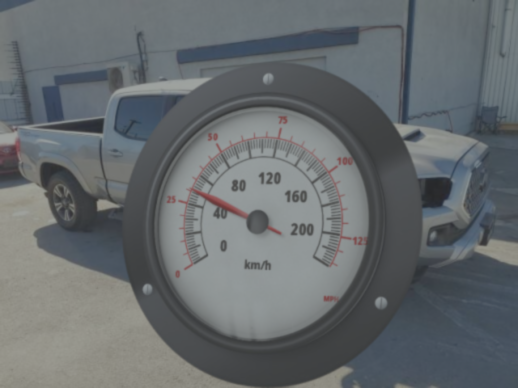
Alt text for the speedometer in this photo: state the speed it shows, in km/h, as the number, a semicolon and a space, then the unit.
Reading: 50; km/h
